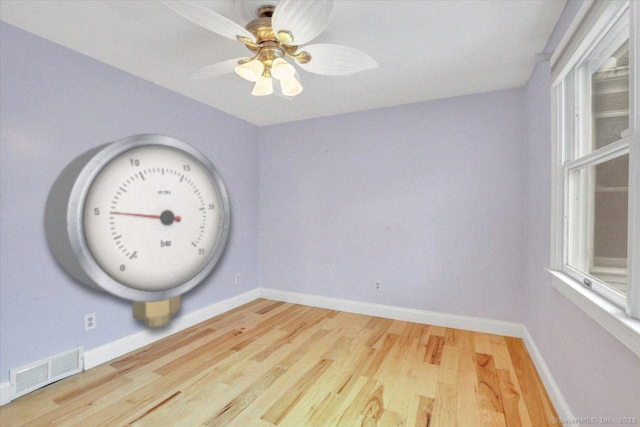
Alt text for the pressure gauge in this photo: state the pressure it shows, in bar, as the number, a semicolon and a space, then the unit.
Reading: 5; bar
